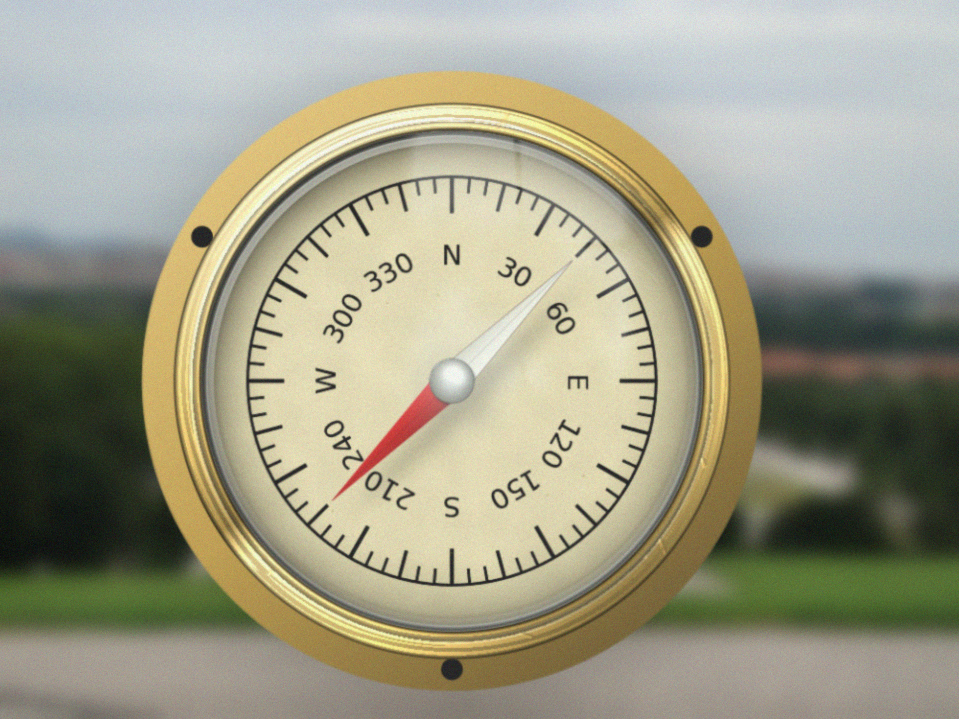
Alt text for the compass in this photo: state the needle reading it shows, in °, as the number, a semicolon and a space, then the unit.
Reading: 225; °
